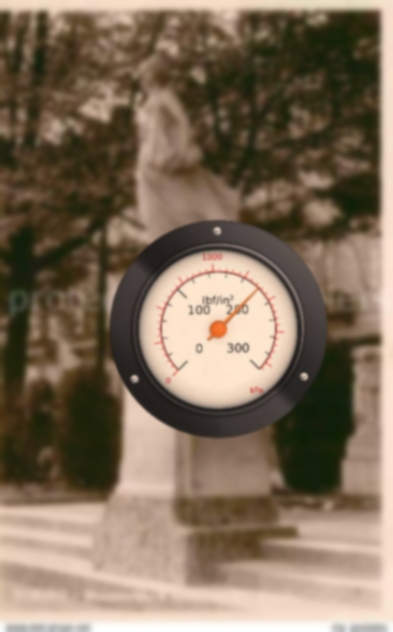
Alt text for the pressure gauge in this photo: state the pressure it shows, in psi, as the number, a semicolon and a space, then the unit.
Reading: 200; psi
